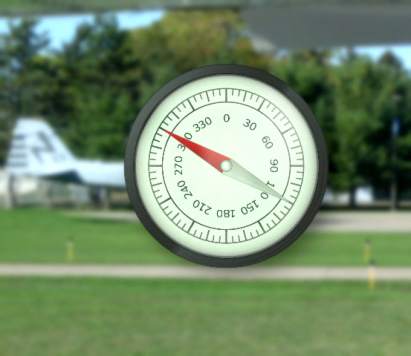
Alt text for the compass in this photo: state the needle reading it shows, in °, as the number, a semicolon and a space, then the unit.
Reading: 300; °
